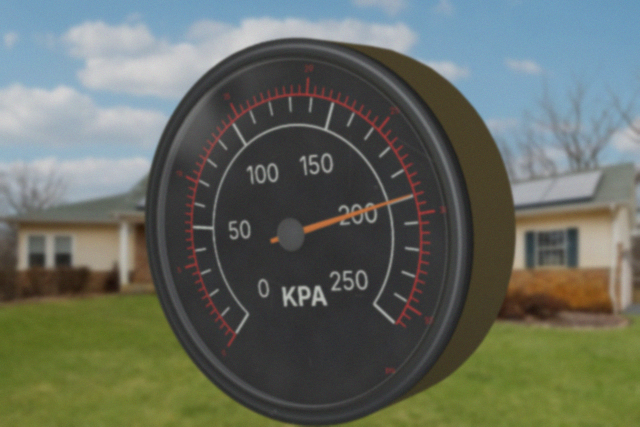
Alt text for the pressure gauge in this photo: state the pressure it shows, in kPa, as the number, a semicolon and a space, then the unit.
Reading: 200; kPa
